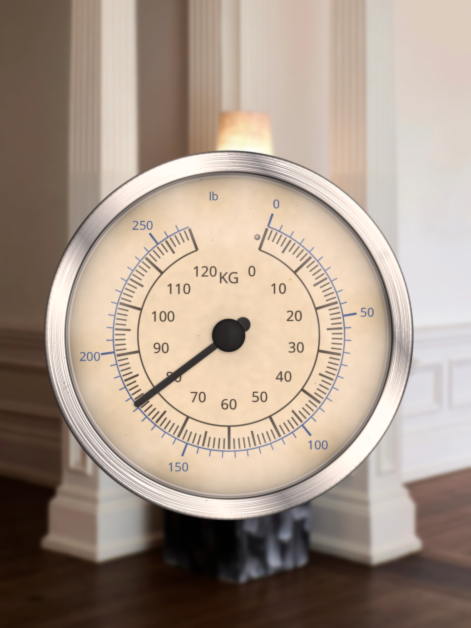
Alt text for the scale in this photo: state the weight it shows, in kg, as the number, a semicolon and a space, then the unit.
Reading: 80; kg
